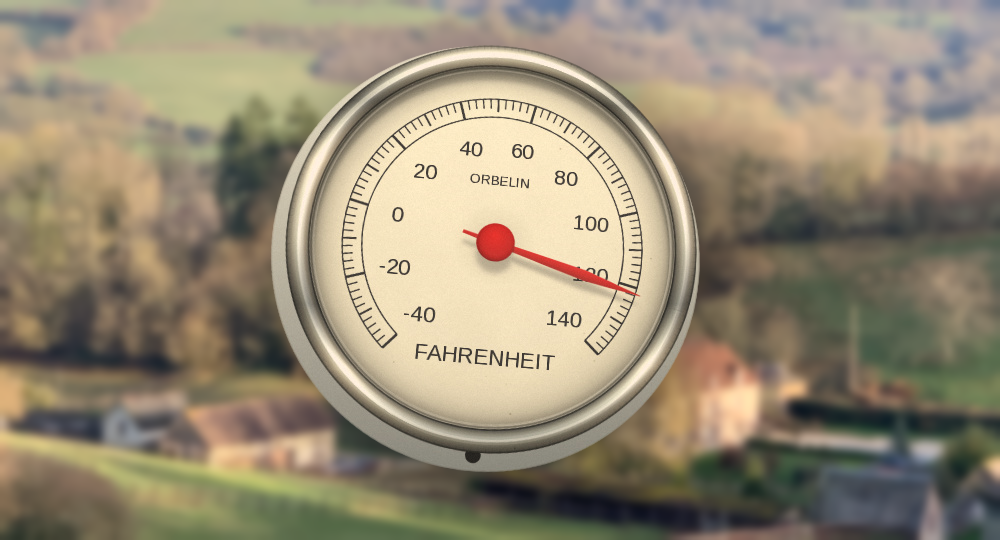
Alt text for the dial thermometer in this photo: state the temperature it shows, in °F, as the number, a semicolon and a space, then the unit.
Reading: 122; °F
